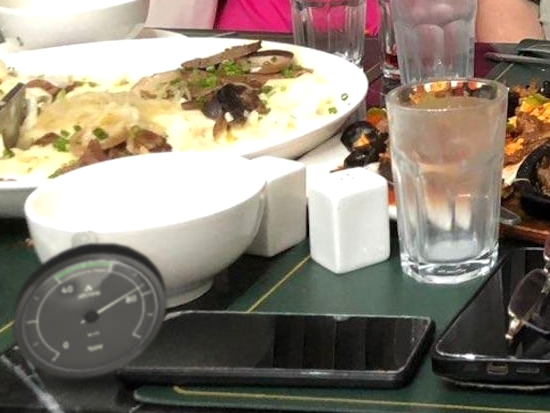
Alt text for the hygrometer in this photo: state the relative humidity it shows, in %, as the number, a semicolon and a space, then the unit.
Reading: 75; %
